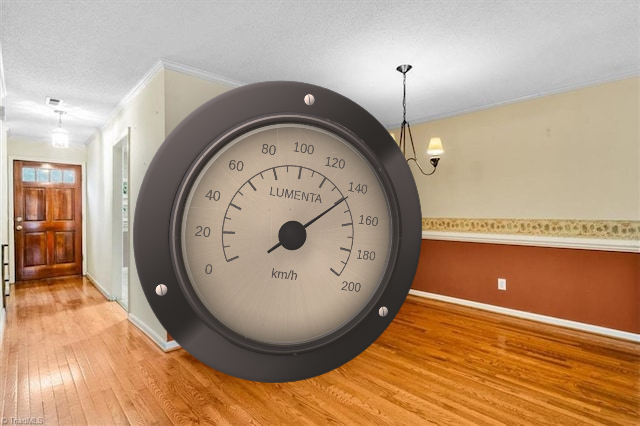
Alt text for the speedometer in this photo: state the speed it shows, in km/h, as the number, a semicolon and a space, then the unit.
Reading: 140; km/h
